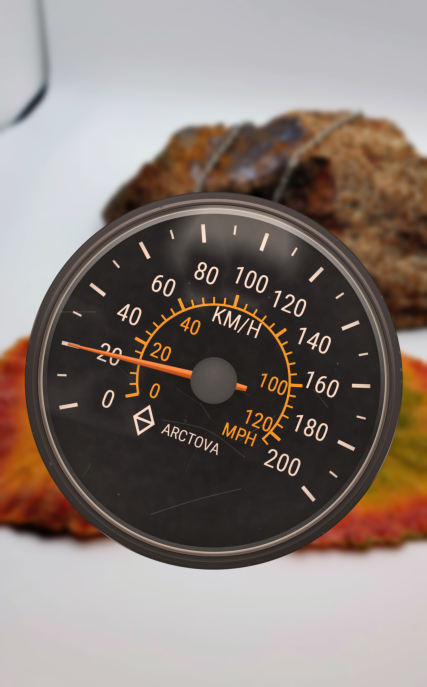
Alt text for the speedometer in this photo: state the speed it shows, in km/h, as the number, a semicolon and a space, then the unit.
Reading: 20; km/h
